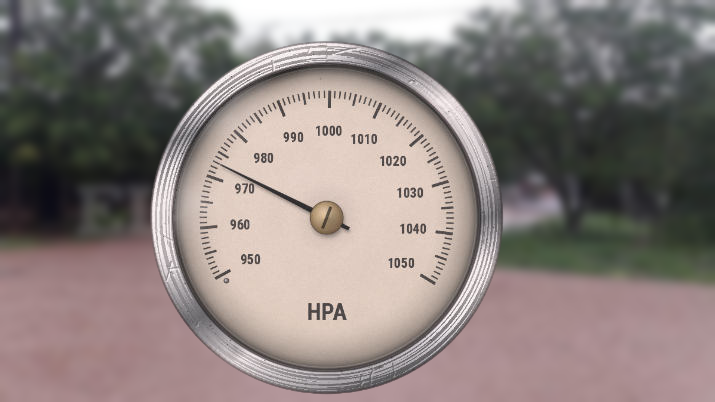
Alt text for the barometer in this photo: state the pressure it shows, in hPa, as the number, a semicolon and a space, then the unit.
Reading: 973; hPa
